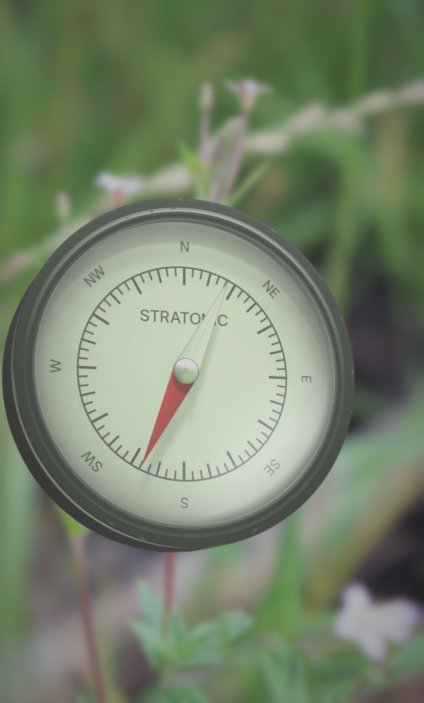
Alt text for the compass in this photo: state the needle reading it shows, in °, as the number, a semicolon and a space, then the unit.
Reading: 205; °
